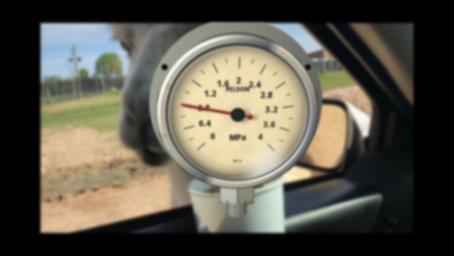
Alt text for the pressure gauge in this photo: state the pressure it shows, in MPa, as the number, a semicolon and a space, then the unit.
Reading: 0.8; MPa
